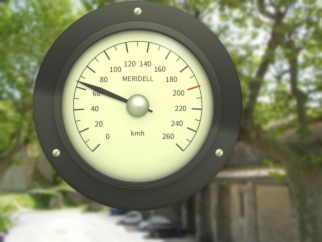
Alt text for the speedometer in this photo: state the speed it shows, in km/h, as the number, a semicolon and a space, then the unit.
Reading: 65; km/h
